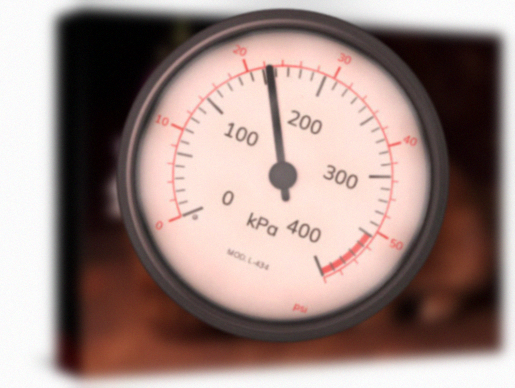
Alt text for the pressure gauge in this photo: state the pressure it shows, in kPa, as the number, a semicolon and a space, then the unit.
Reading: 155; kPa
